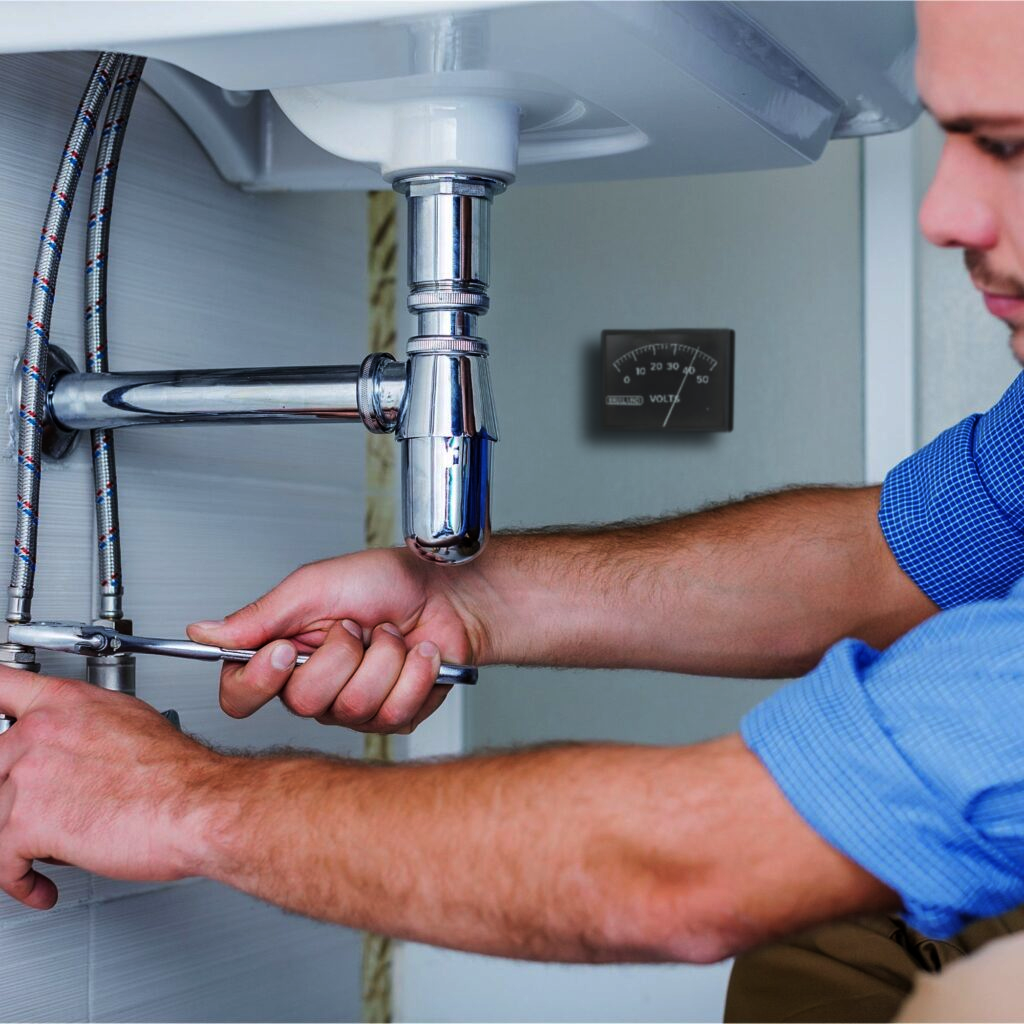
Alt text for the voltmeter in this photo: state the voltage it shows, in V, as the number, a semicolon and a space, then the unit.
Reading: 40; V
